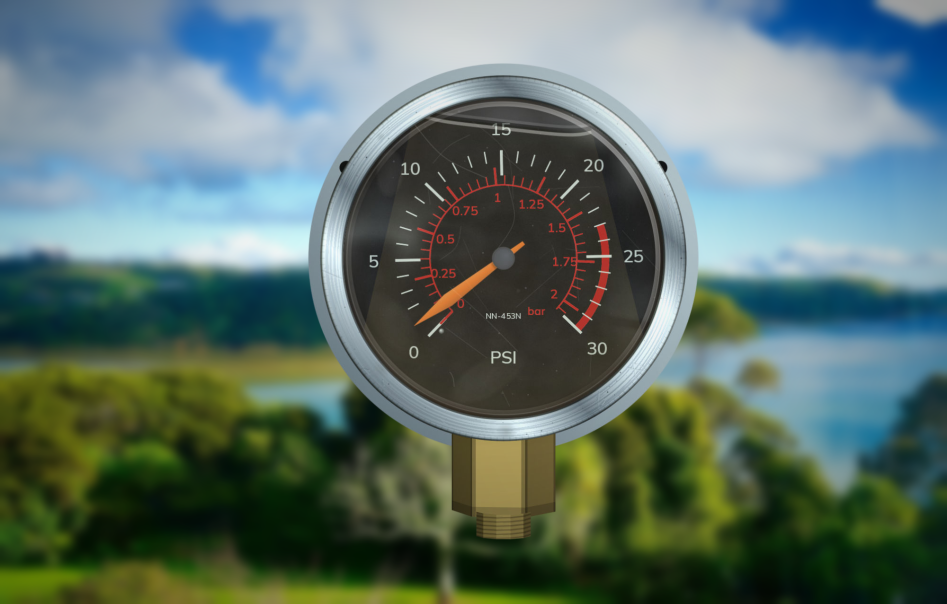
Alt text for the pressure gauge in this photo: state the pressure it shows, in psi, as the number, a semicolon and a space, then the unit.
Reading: 1; psi
